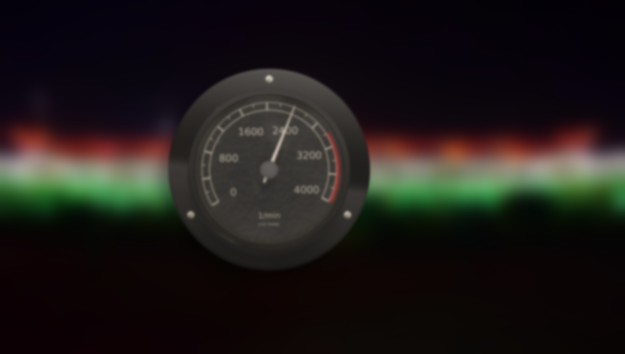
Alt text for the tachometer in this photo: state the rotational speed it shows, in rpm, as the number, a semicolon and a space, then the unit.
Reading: 2400; rpm
